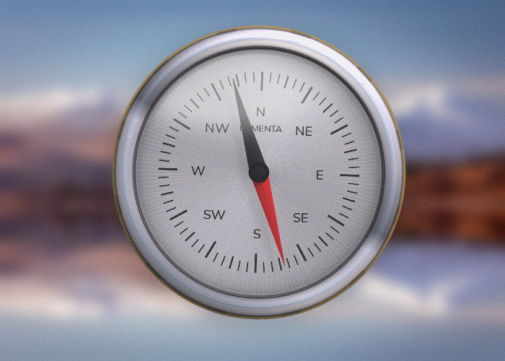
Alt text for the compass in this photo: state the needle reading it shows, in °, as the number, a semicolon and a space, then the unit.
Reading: 162.5; °
